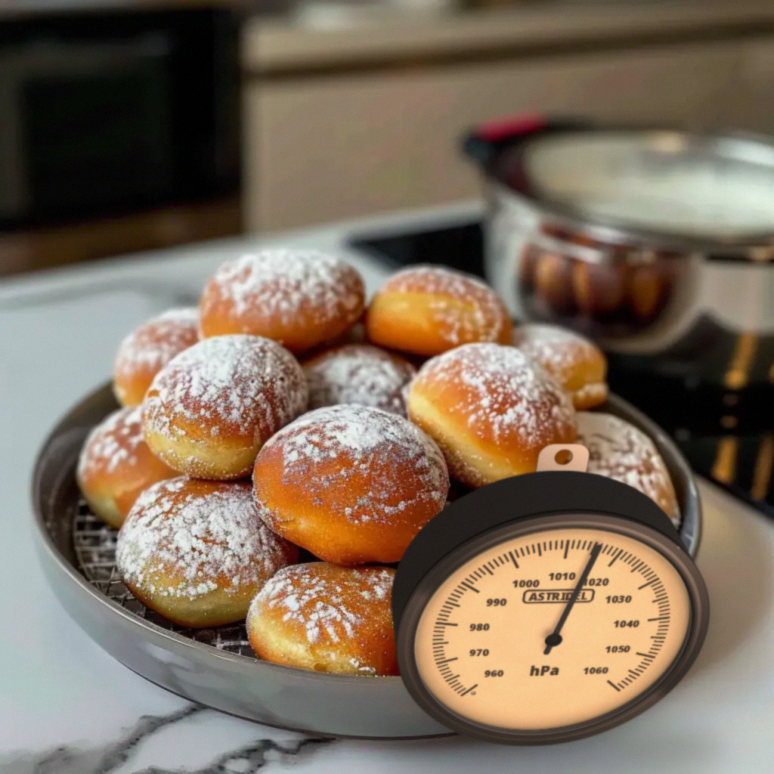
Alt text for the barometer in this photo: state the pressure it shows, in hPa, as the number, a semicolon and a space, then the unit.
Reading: 1015; hPa
